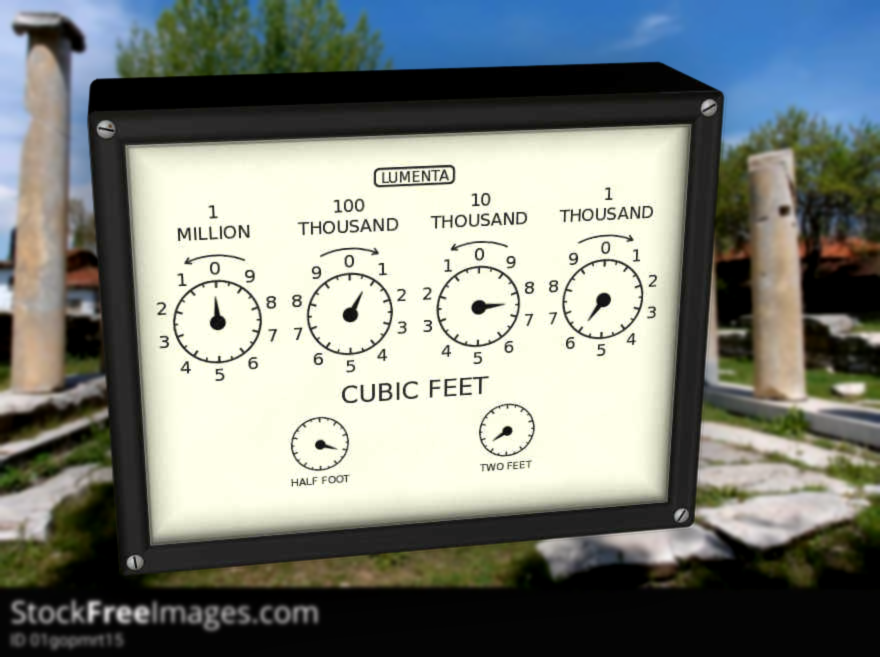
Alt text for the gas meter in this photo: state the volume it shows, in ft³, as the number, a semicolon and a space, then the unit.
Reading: 7600; ft³
